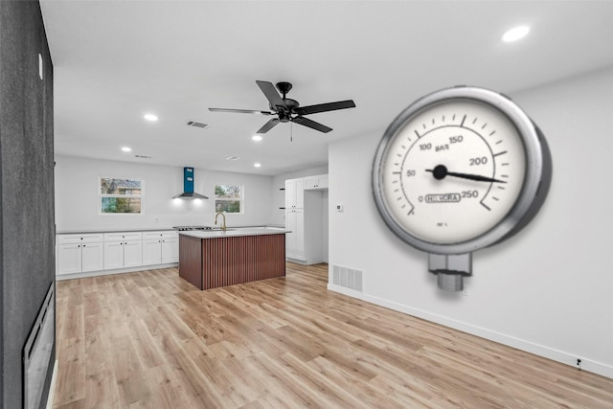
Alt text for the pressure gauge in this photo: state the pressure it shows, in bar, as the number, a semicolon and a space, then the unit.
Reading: 225; bar
